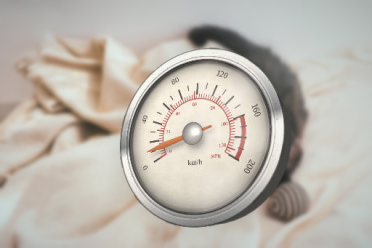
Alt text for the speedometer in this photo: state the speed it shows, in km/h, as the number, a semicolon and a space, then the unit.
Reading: 10; km/h
